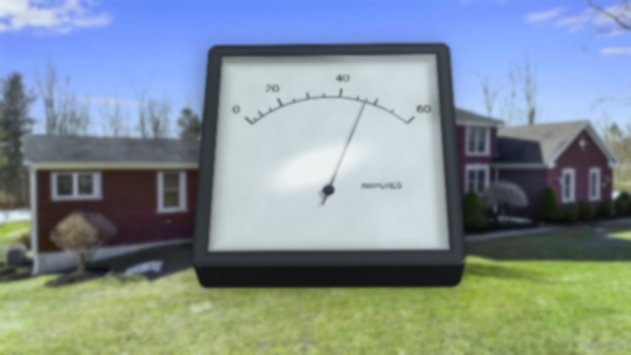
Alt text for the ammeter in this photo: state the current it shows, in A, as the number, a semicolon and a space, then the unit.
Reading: 47.5; A
